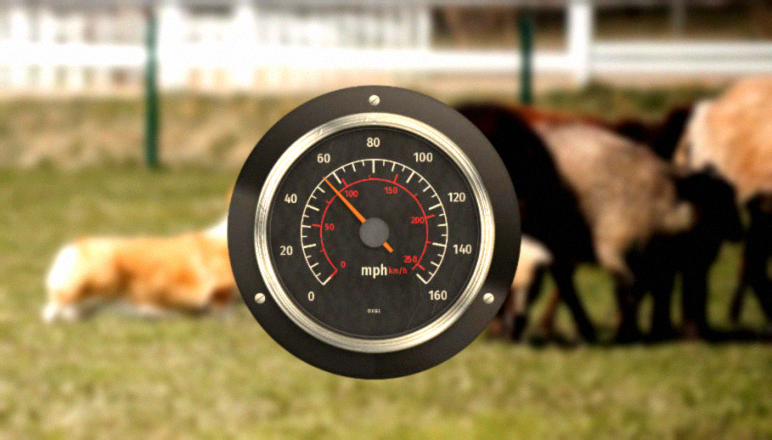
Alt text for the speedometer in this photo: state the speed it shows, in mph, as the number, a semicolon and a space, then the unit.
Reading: 55; mph
